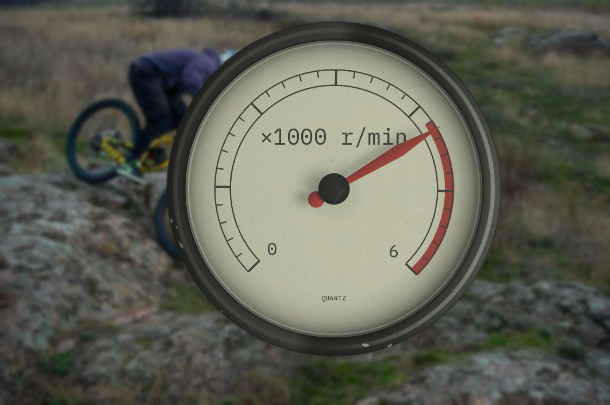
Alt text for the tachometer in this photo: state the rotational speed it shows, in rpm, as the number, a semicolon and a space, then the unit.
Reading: 4300; rpm
